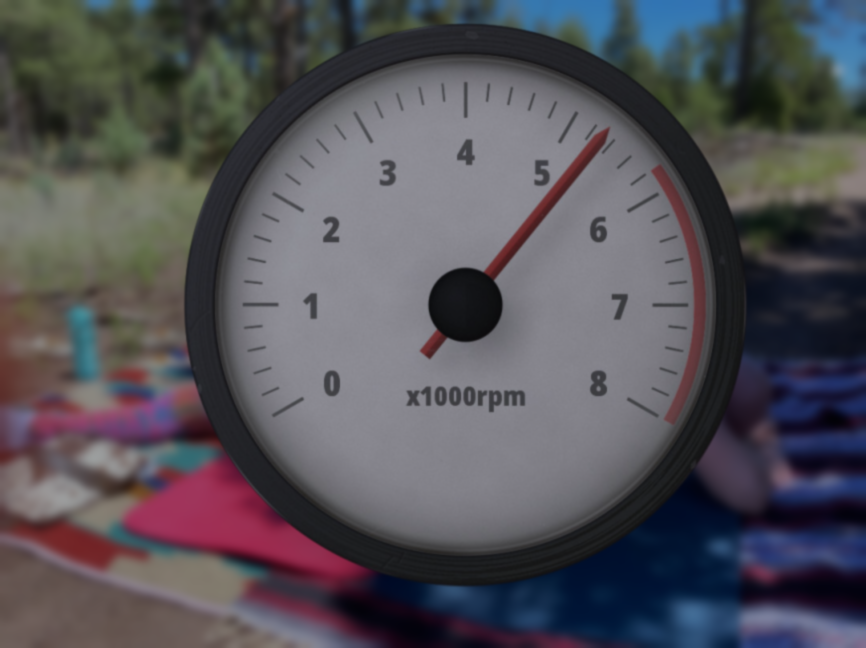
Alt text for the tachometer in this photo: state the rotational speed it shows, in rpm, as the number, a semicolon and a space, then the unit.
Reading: 5300; rpm
